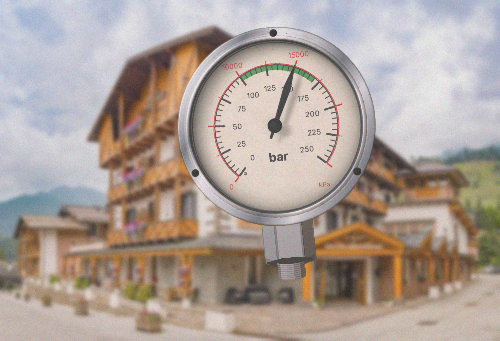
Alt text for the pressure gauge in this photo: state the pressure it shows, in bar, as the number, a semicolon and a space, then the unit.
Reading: 150; bar
